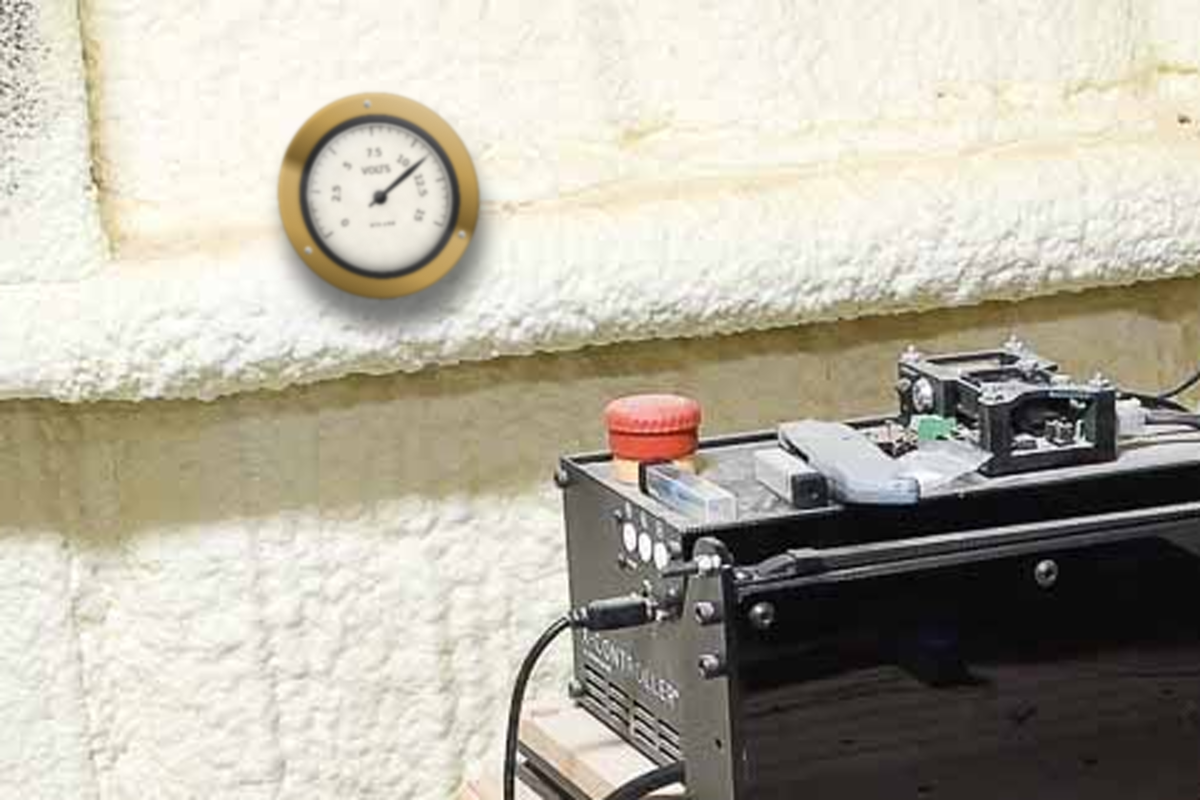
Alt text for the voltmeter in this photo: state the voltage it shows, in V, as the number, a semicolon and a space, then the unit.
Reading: 11; V
